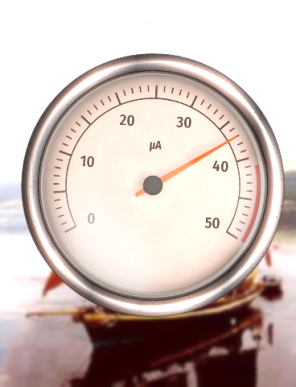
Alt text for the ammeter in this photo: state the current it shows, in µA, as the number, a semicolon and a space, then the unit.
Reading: 37; µA
